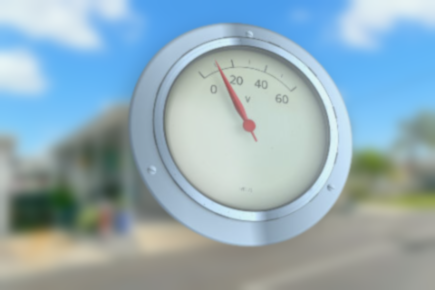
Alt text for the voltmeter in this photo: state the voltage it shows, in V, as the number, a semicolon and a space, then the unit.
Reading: 10; V
